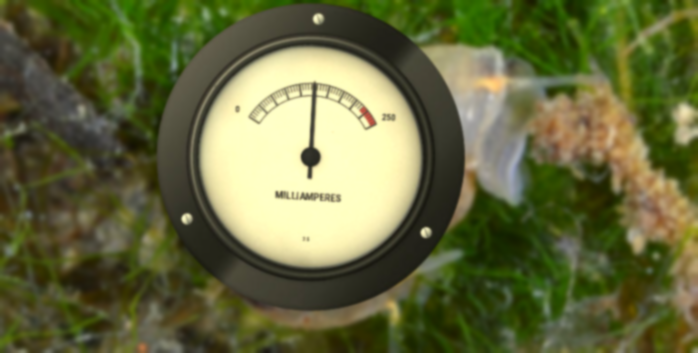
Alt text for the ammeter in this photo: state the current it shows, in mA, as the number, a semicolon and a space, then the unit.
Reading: 125; mA
